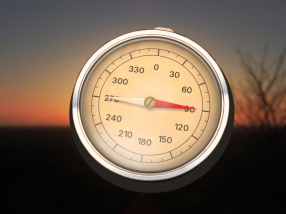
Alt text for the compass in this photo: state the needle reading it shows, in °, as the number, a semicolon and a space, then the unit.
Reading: 90; °
